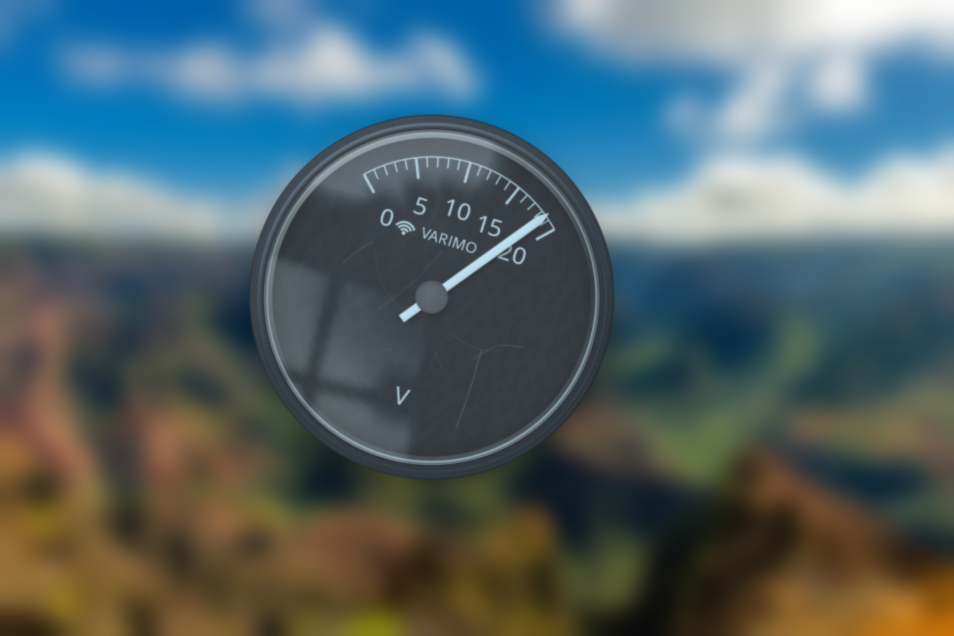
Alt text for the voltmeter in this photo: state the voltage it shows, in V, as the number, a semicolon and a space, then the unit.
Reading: 18.5; V
